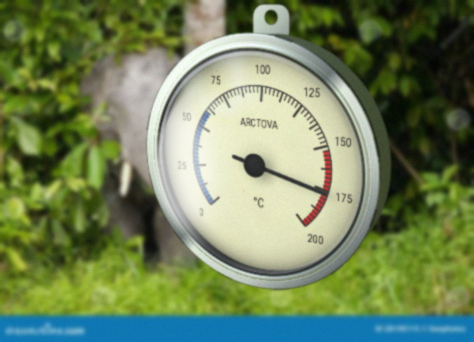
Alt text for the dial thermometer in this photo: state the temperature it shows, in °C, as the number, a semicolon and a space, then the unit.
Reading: 175; °C
